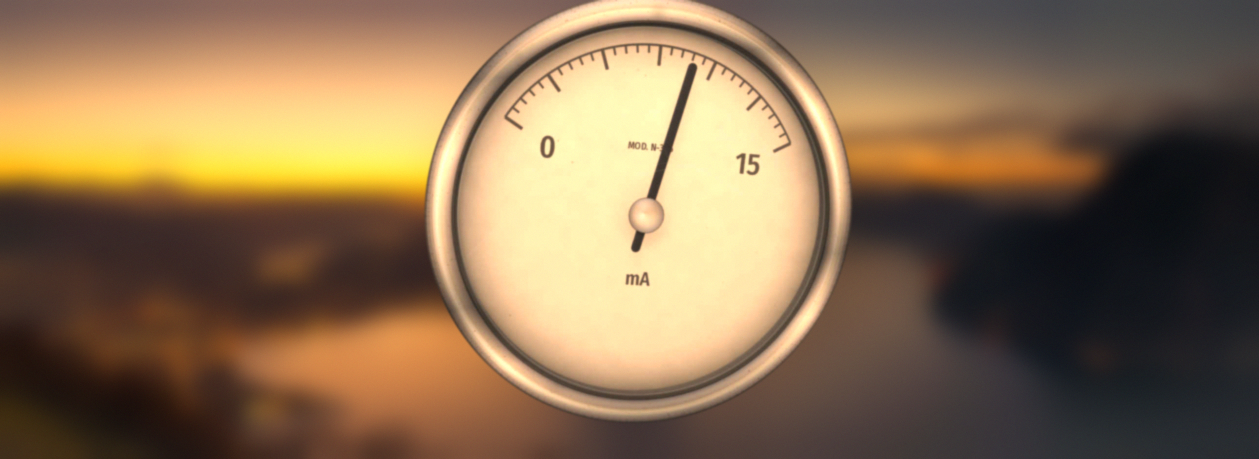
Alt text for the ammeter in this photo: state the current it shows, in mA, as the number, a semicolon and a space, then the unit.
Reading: 9; mA
